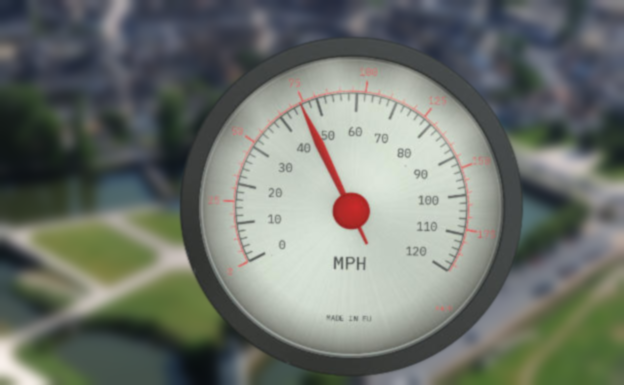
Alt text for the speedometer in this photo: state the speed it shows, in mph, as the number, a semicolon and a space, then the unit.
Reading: 46; mph
